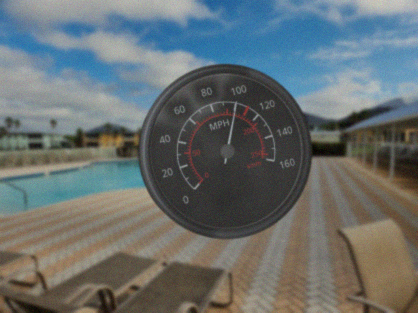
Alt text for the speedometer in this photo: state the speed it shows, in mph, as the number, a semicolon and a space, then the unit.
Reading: 100; mph
